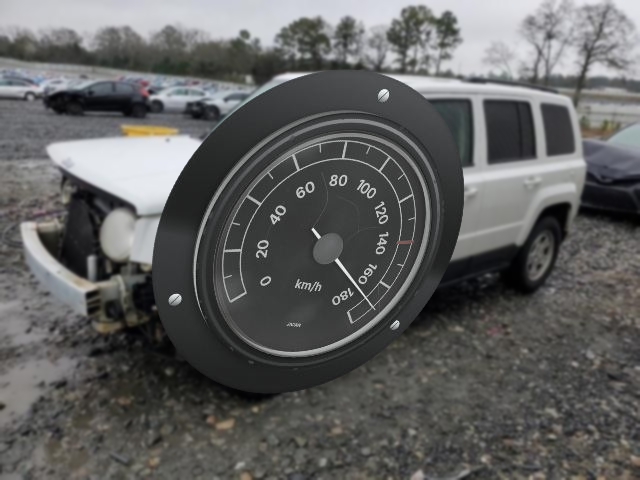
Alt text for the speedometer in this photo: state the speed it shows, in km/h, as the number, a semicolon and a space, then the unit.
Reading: 170; km/h
